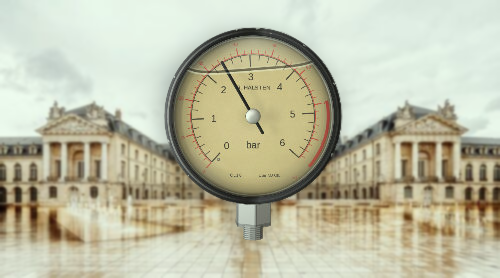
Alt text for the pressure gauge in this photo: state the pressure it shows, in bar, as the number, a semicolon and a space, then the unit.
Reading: 2.4; bar
